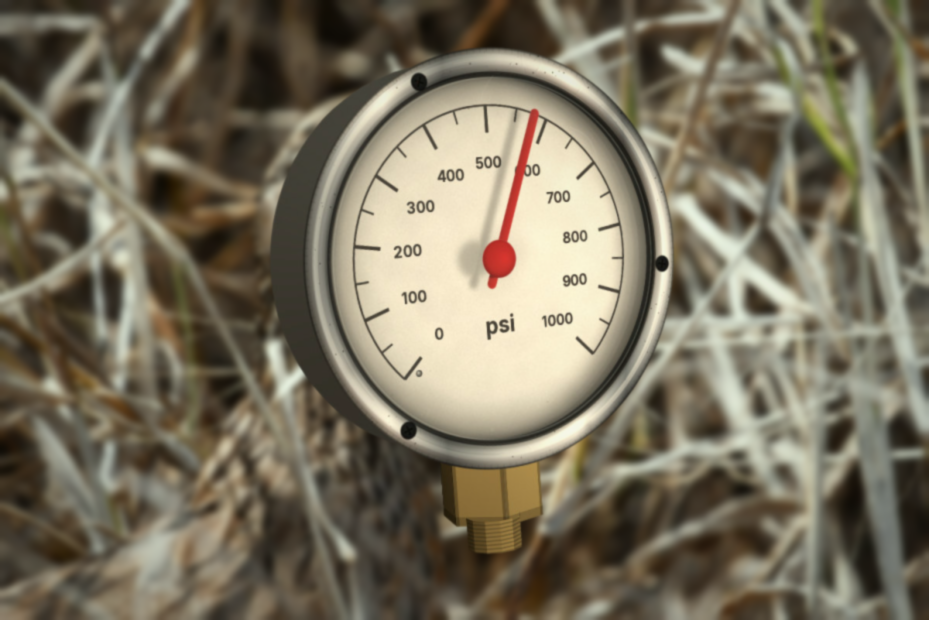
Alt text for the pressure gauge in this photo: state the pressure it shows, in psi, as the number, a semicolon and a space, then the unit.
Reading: 575; psi
